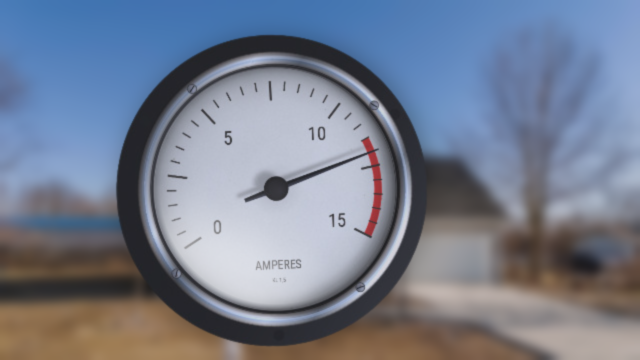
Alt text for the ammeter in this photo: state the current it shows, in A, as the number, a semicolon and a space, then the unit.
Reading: 12; A
